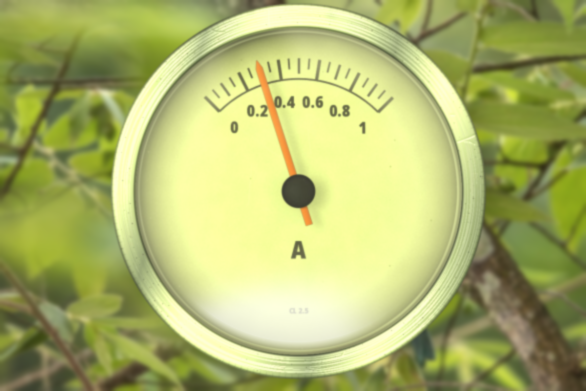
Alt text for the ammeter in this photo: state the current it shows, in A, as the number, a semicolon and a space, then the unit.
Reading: 0.3; A
